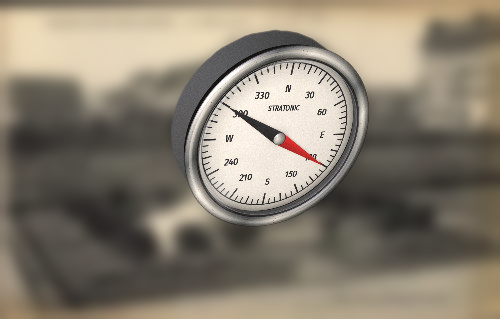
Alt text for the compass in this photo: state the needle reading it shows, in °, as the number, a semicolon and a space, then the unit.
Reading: 120; °
